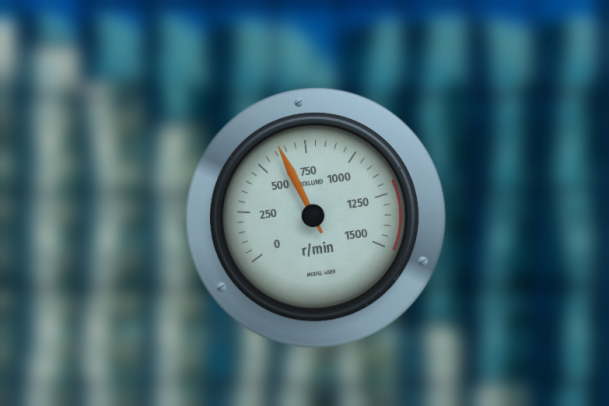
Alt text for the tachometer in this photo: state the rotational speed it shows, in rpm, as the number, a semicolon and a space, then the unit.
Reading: 625; rpm
